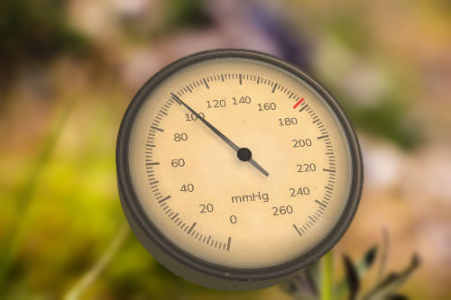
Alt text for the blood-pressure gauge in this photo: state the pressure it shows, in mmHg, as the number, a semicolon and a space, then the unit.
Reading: 100; mmHg
